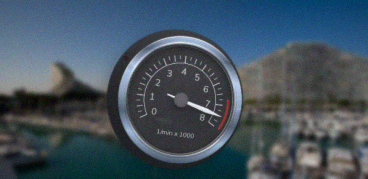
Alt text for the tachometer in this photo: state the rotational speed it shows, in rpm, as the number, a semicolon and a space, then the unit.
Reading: 7500; rpm
